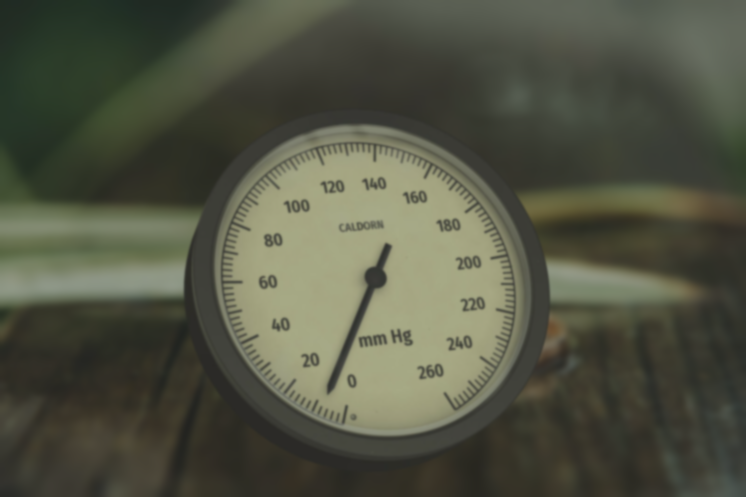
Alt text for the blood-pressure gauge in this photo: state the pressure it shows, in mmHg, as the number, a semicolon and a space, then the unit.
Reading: 8; mmHg
